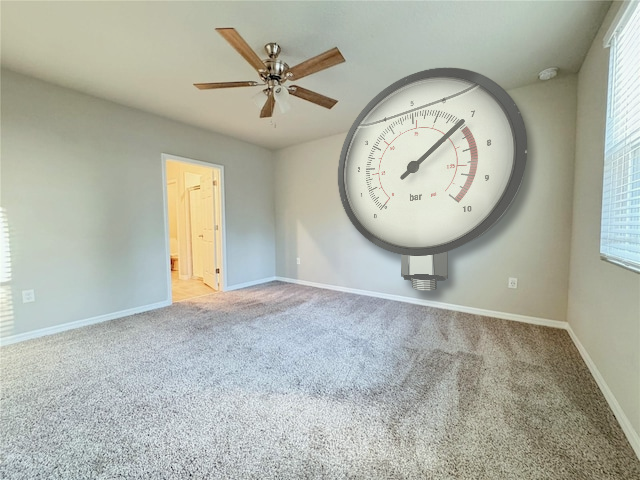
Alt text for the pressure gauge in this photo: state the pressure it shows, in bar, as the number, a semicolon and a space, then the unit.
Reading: 7; bar
